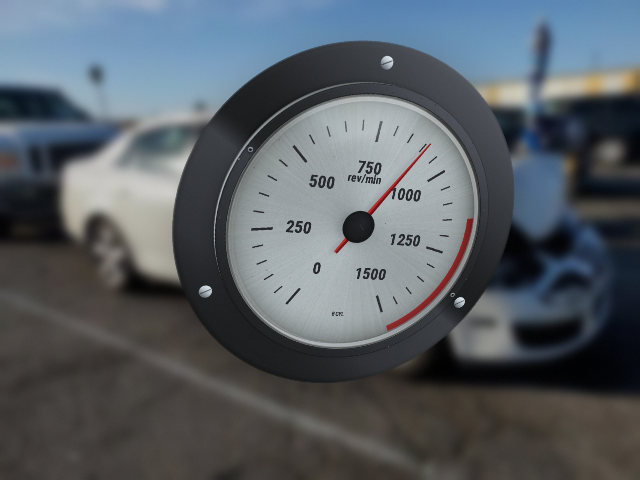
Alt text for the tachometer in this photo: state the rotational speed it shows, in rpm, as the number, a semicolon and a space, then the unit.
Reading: 900; rpm
